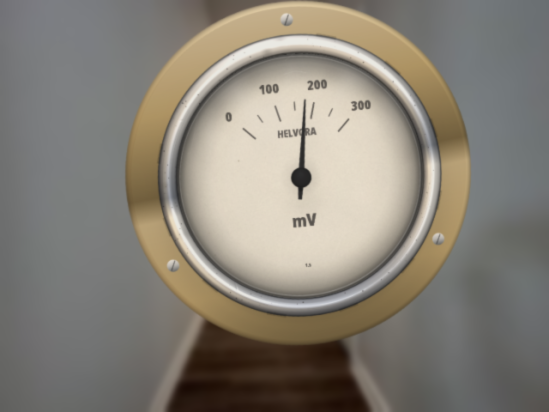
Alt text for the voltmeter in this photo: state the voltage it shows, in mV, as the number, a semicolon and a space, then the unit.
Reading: 175; mV
